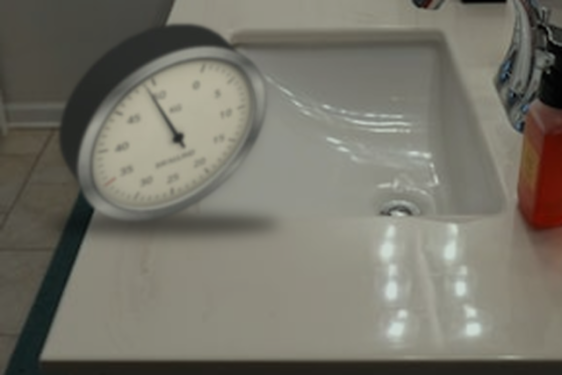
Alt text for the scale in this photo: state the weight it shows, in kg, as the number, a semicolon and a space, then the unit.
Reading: 49; kg
